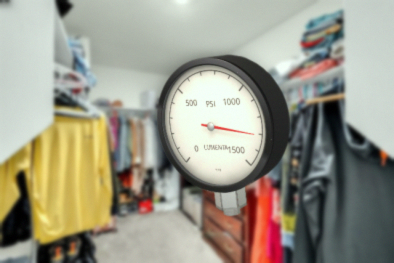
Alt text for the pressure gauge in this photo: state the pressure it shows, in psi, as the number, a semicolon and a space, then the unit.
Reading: 1300; psi
